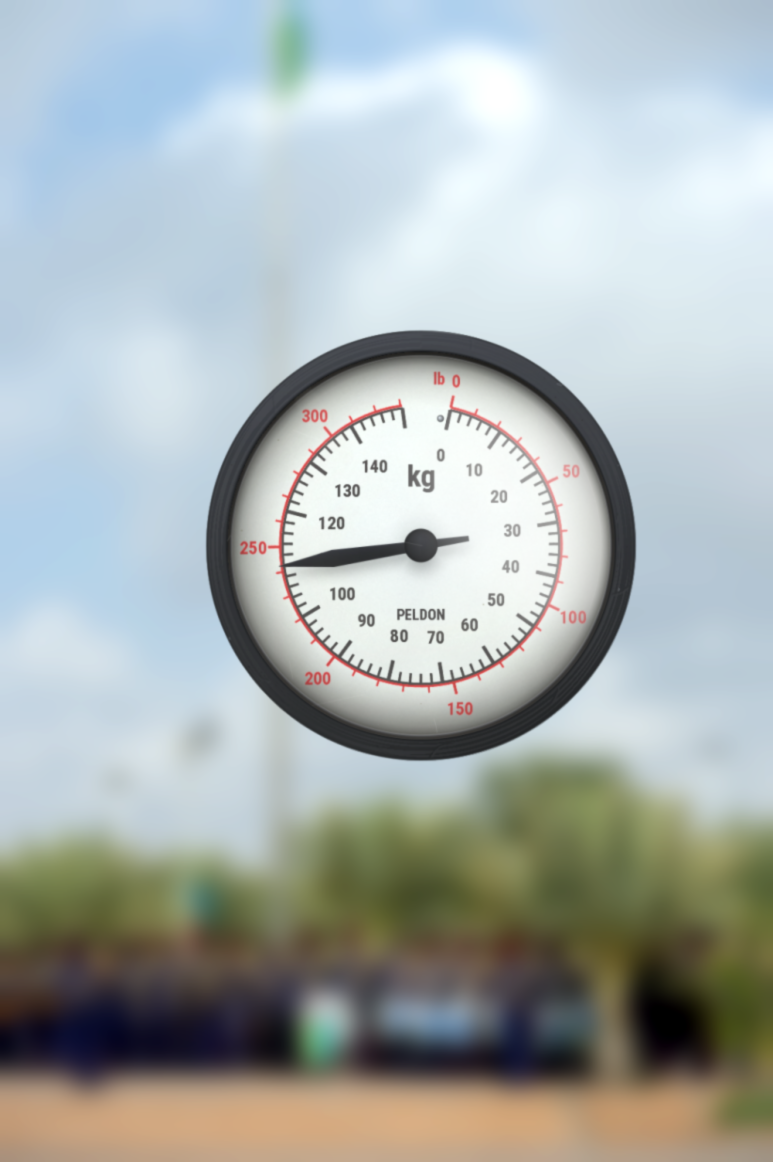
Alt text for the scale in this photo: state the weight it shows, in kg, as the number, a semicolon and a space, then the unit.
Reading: 110; kg
